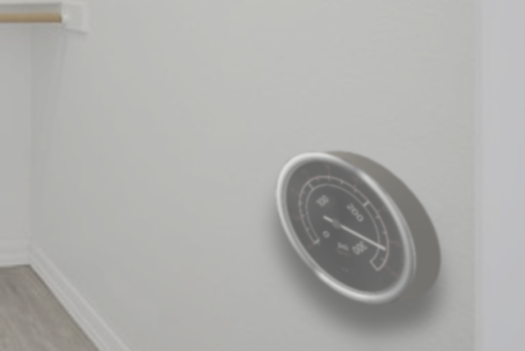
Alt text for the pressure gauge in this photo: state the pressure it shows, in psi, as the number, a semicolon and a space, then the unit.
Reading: 260; psi
